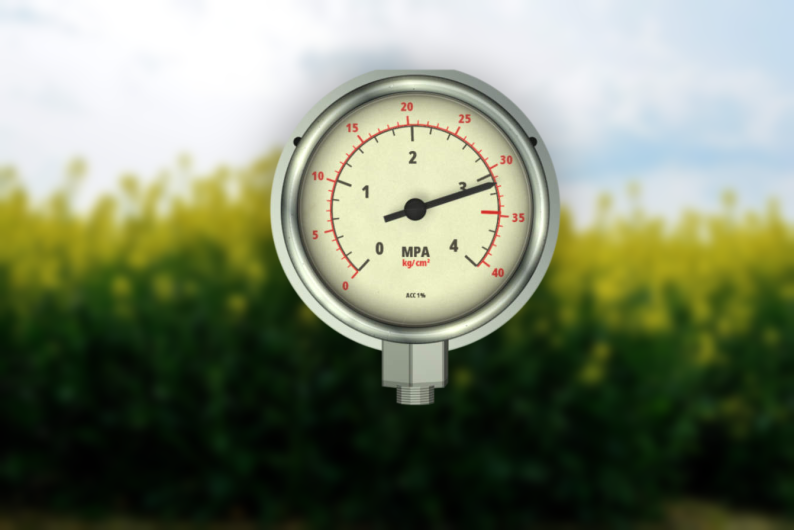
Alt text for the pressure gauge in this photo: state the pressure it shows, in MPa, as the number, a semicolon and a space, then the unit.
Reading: 3.1; MPa
